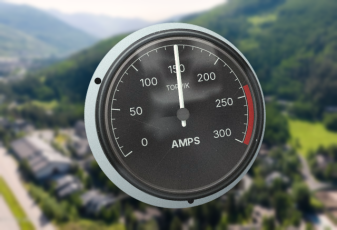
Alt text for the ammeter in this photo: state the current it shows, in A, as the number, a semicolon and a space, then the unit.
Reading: 150; A
